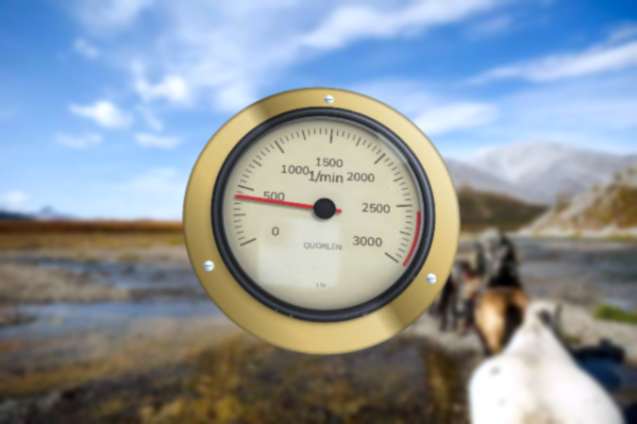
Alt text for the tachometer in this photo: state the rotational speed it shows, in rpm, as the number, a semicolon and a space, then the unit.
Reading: 400; rpm
